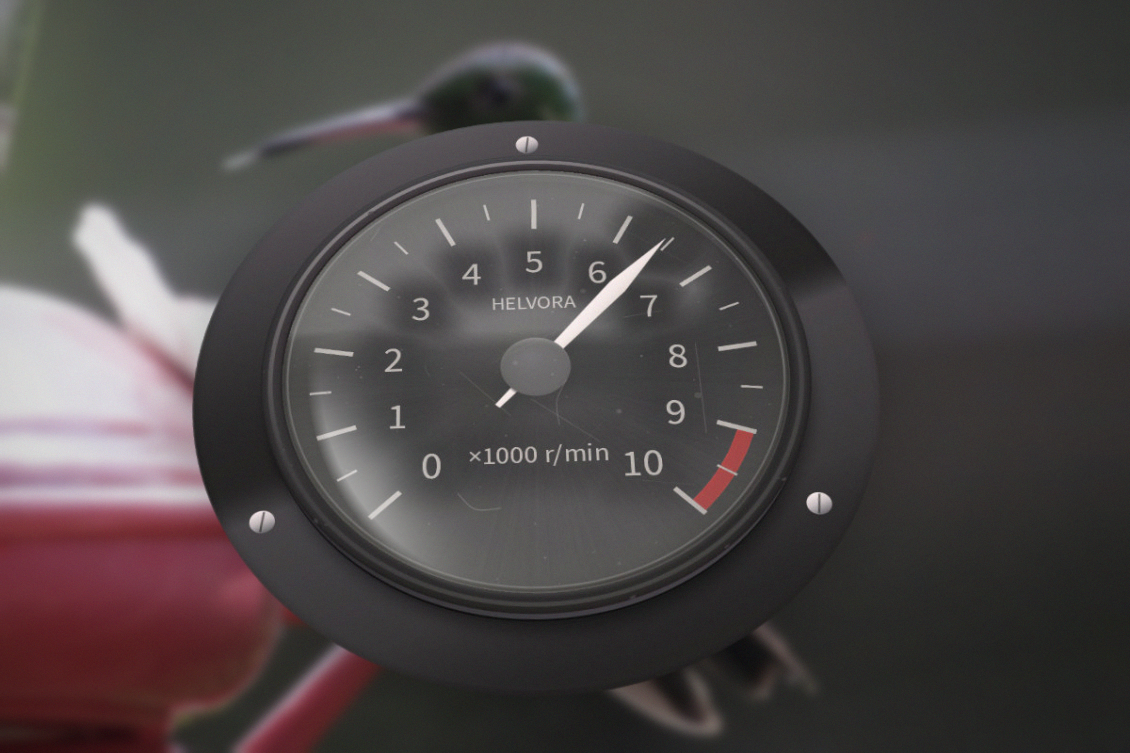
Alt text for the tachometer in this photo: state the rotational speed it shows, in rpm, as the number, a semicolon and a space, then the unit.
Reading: 6500; rpm
